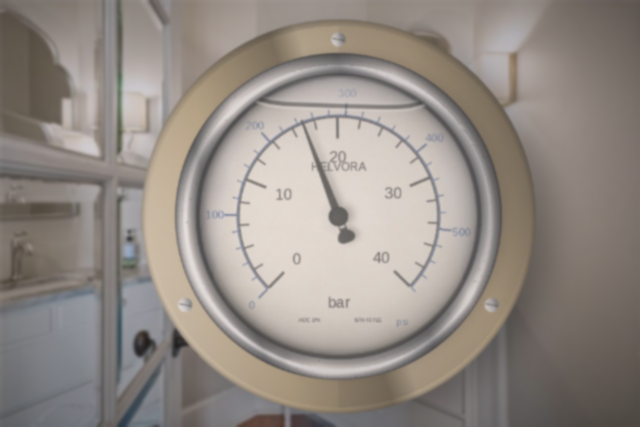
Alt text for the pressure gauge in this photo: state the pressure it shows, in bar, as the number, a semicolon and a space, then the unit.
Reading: 17; bar
